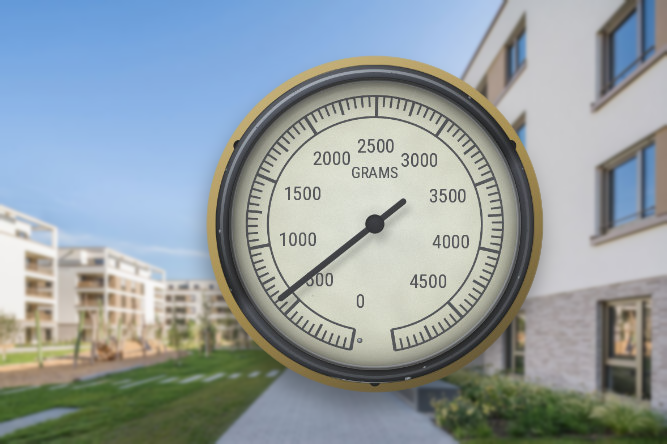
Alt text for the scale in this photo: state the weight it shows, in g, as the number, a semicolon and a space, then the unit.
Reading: 600; g
